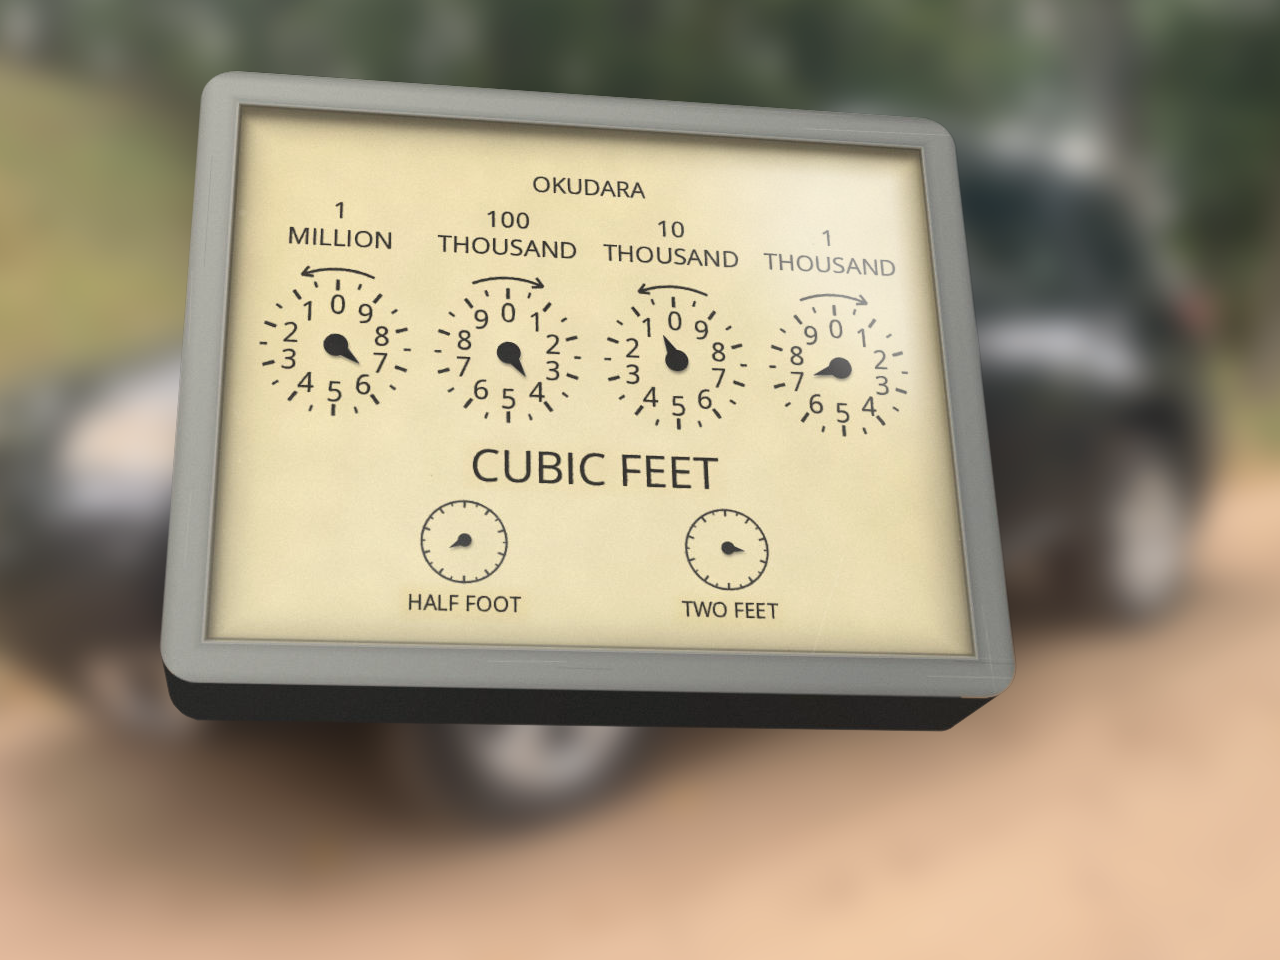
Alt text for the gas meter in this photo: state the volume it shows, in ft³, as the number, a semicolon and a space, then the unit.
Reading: 640700; ft³
